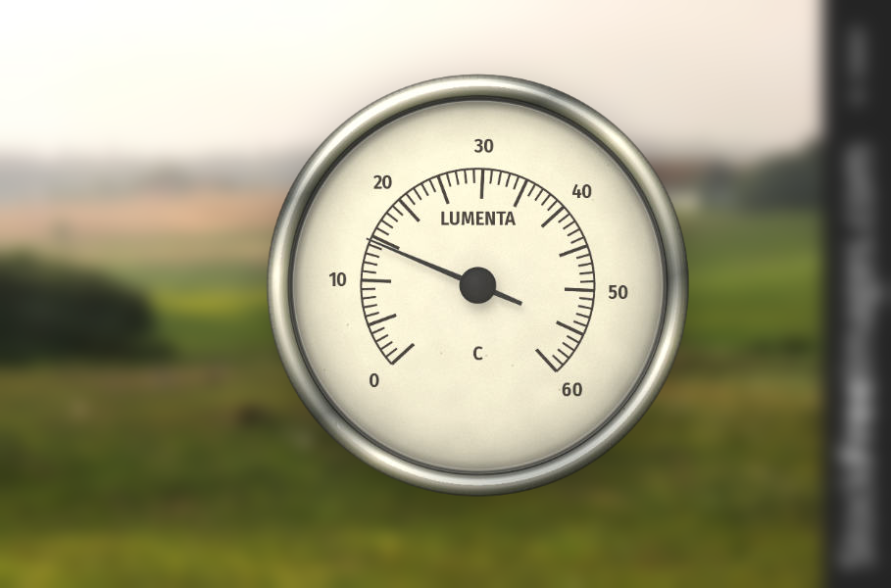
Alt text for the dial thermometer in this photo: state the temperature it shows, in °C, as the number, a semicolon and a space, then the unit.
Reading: 14.5; °C
